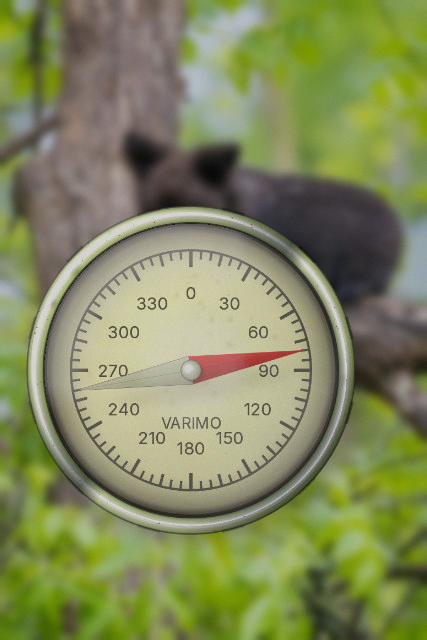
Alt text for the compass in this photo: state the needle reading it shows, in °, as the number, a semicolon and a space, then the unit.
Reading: 80; °
